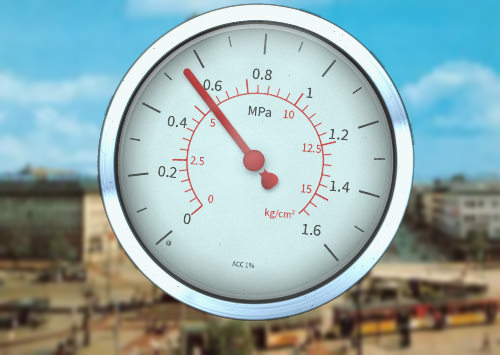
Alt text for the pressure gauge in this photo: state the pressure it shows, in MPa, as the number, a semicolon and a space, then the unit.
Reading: 0.55; MPa
